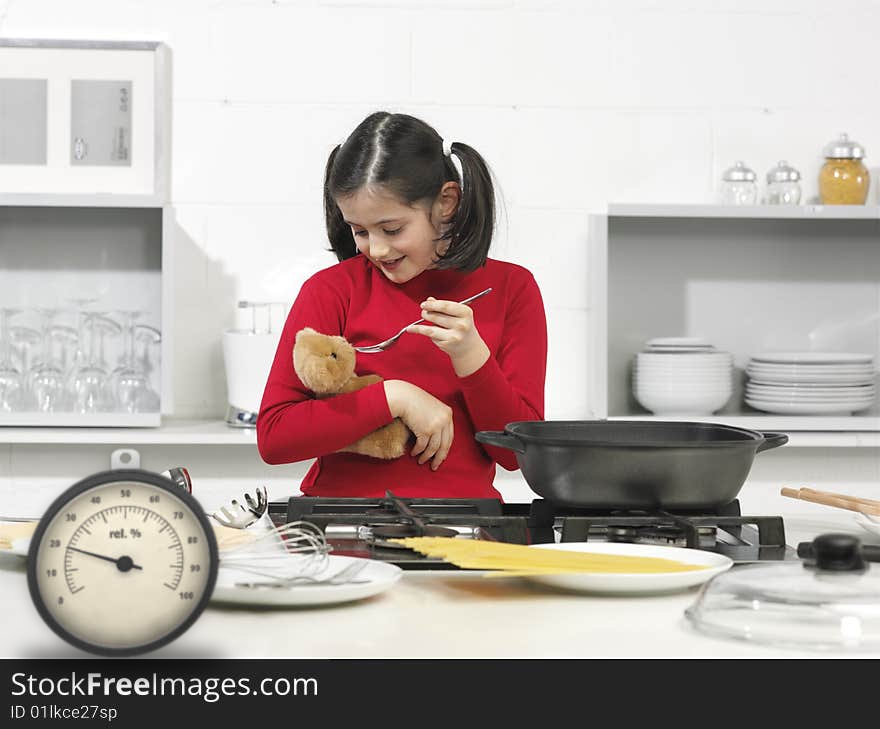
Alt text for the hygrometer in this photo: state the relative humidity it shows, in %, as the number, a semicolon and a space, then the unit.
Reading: 20; %
